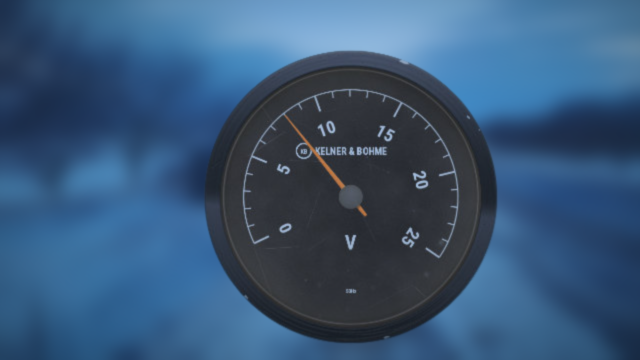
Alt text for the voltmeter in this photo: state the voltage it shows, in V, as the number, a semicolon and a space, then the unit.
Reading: 8; V
